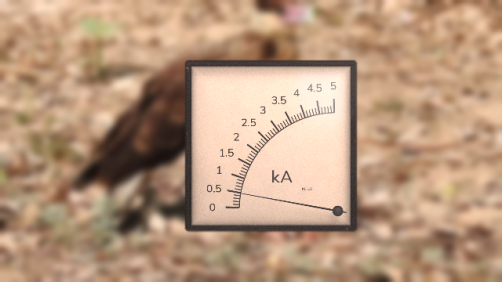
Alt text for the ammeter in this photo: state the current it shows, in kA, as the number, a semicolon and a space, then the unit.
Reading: 0.5; kA
